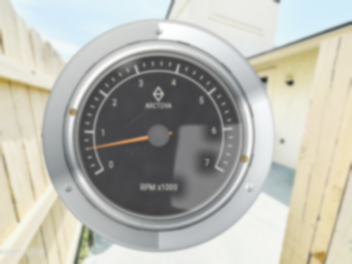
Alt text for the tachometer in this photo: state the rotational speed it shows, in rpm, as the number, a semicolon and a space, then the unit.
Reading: 600; rpm
